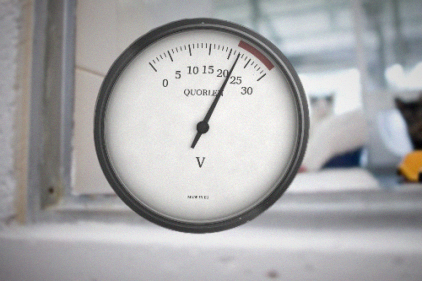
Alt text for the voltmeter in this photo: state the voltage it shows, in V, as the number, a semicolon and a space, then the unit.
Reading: 22; V
